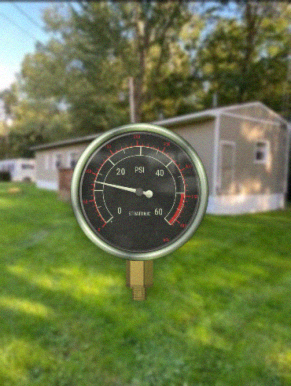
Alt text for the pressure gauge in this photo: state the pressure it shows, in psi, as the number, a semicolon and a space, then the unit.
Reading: 12.5; psi
